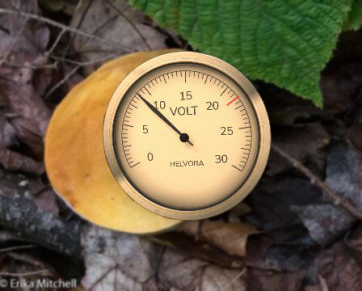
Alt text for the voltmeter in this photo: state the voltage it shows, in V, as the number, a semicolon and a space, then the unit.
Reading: 9; V
